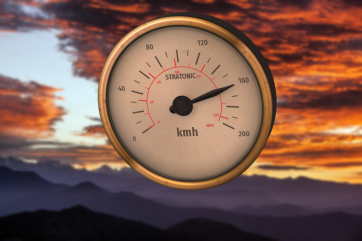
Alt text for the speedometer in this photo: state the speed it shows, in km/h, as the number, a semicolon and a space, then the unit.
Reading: 160; km/h
